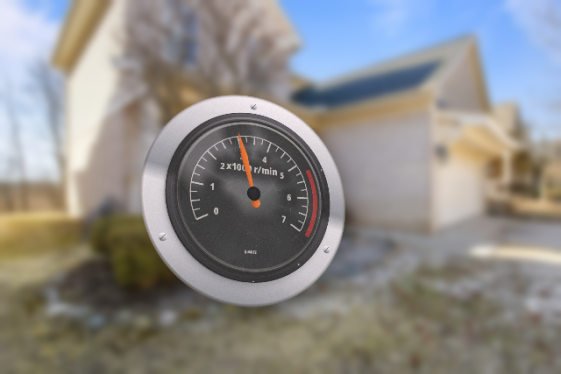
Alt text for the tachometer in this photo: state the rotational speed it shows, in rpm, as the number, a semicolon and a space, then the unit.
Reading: 3000; rpm
